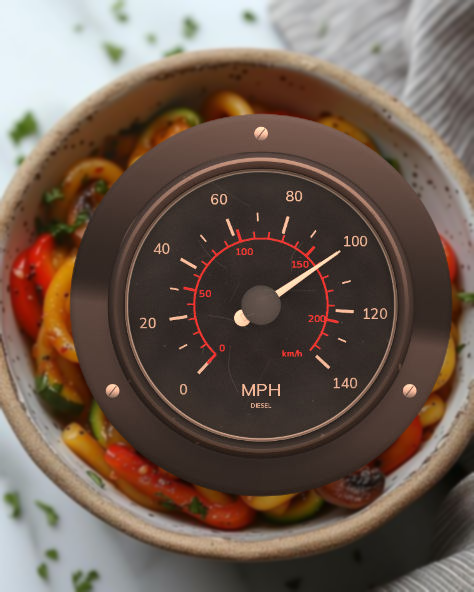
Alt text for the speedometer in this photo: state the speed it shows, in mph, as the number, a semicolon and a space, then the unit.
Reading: 100; mph
